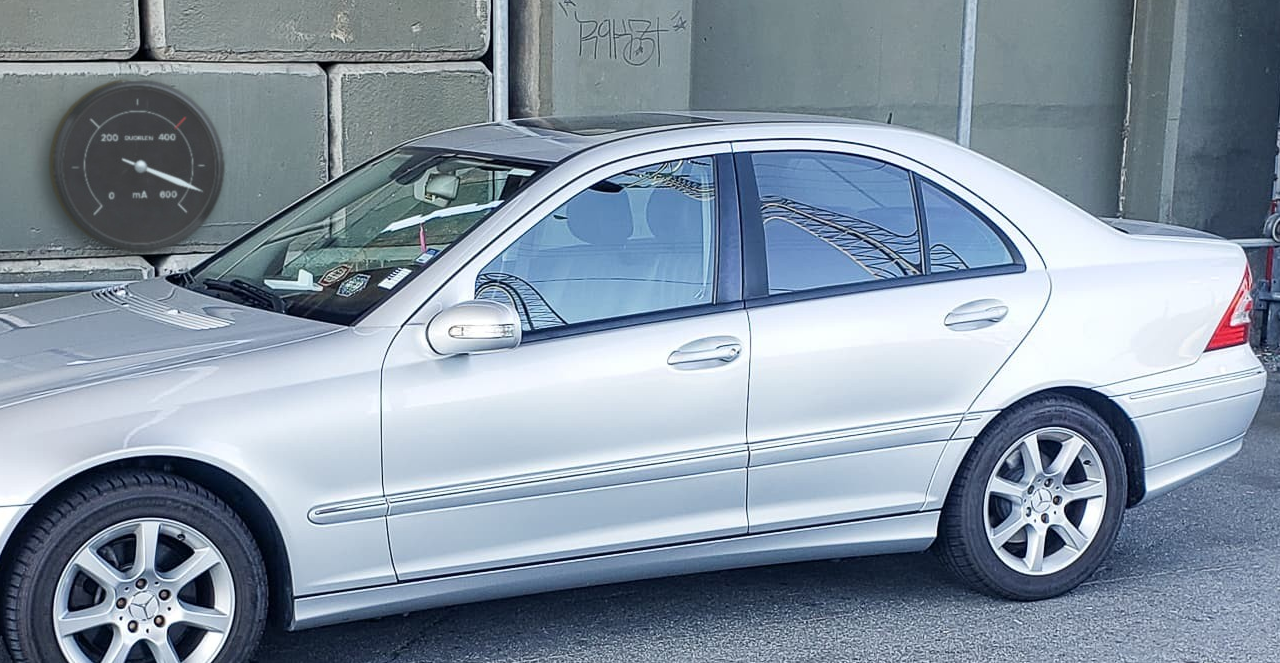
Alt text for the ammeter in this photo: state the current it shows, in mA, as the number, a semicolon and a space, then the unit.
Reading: 550; mA
